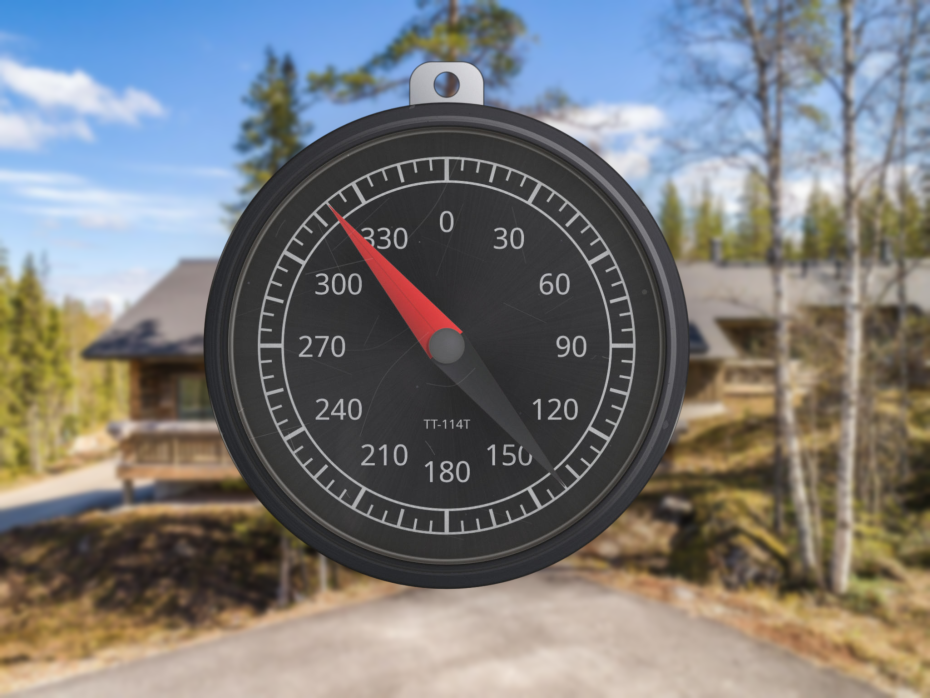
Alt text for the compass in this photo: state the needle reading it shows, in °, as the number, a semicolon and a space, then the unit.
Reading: 320; °
